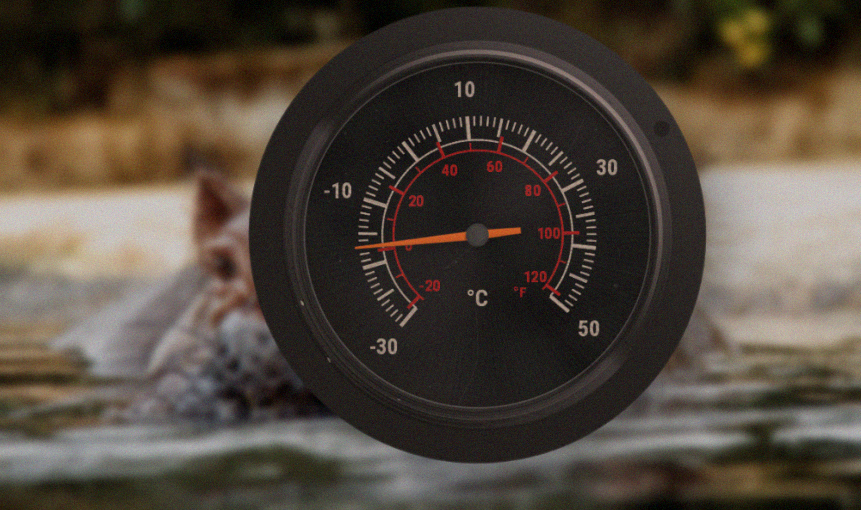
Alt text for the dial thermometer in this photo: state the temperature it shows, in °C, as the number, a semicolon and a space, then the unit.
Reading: -17; °C
